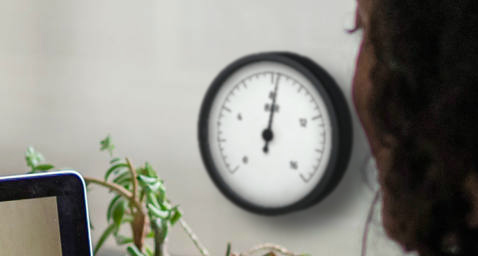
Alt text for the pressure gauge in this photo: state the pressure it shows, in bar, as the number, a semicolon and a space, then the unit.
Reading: 8.5; bar
